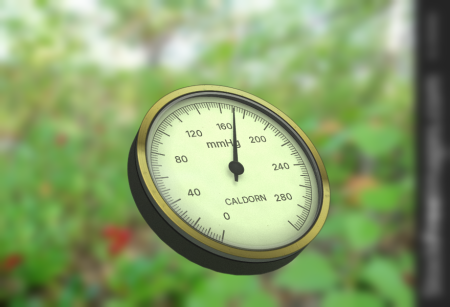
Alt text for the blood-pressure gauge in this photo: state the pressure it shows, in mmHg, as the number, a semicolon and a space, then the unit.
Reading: 170; mmHg
